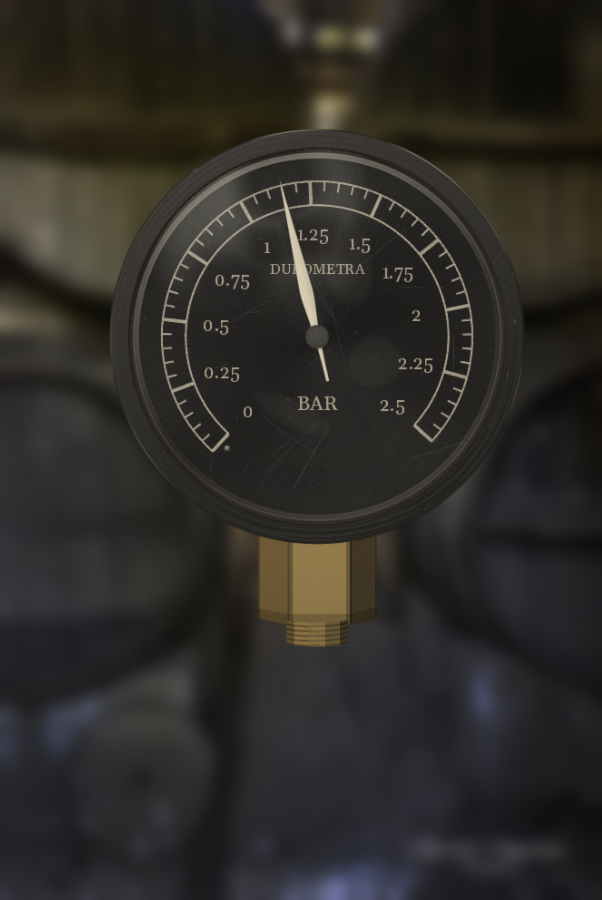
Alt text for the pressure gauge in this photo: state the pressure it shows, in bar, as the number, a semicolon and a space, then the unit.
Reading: 1.15; bar
